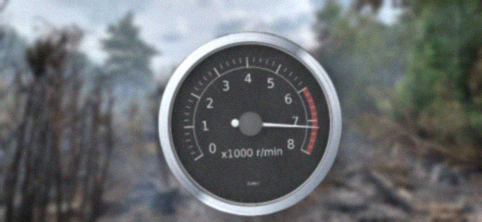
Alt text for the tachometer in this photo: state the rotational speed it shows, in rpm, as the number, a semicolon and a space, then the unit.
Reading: 7200; rpm
